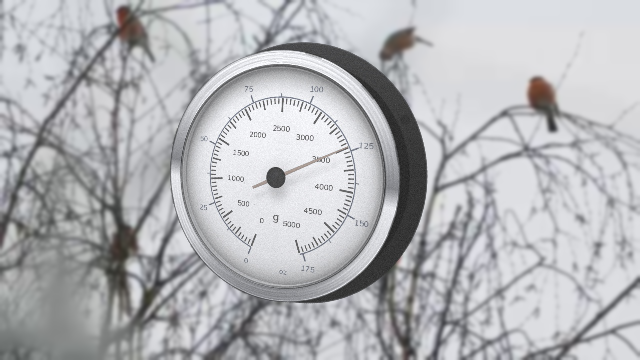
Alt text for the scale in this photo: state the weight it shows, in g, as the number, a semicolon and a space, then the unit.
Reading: 3500; g
